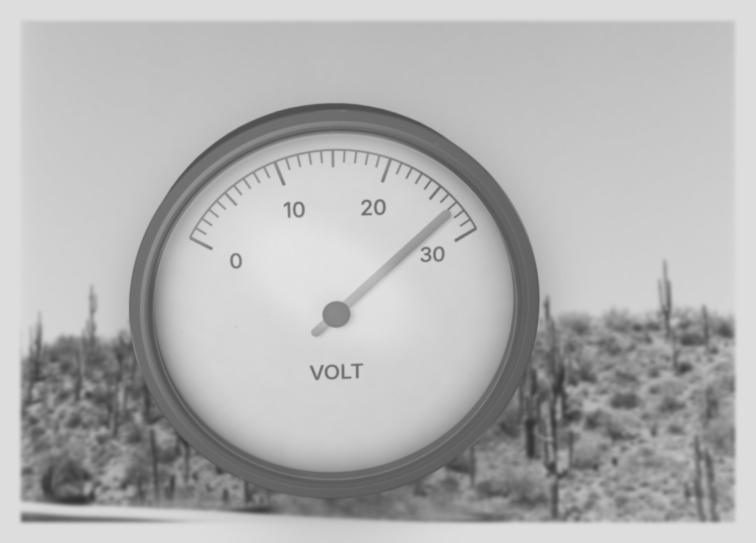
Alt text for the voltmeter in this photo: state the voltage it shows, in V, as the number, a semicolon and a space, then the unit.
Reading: 27; V
